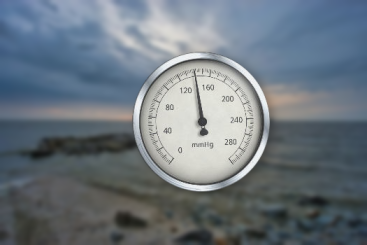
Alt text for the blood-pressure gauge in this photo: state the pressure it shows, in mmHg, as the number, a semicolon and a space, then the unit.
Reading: 140; mmHg
